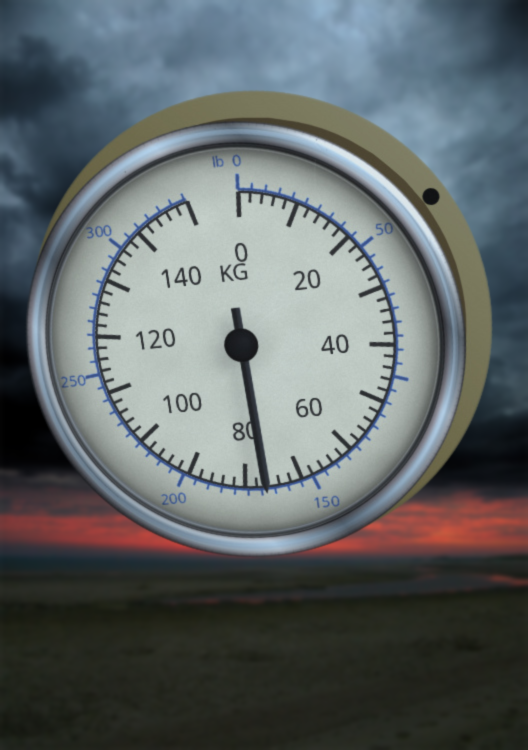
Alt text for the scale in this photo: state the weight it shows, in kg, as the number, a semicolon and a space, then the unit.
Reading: 76; kg
